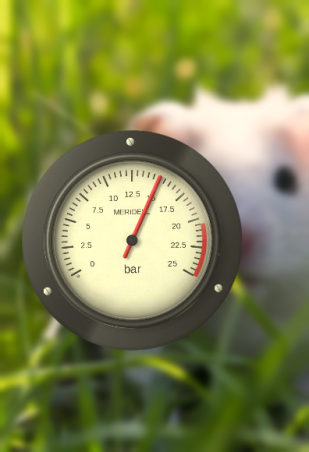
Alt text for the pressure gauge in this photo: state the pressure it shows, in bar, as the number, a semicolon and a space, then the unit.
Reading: 15; bar
